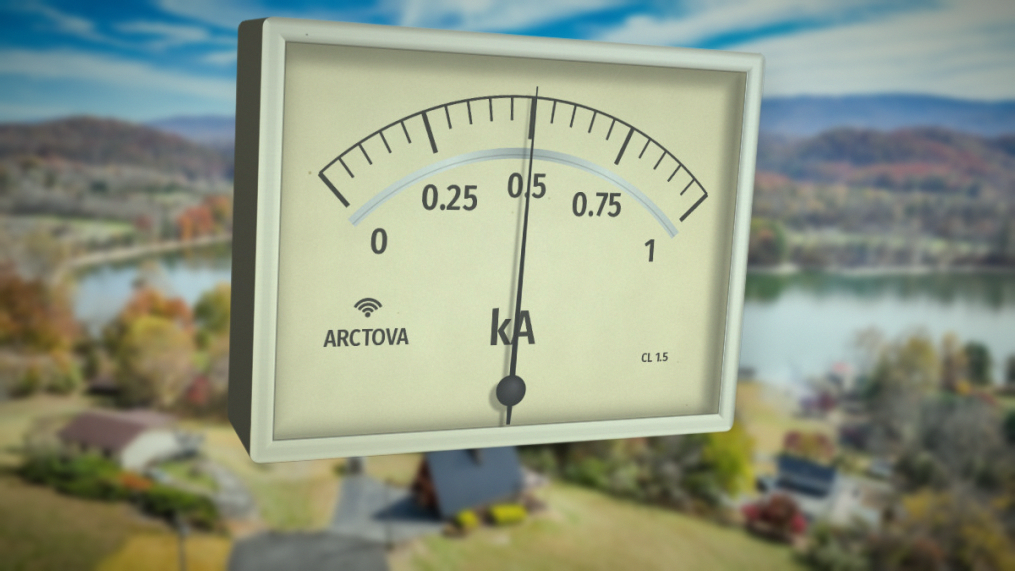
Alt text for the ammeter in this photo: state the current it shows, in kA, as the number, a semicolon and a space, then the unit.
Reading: 0.5; kA
